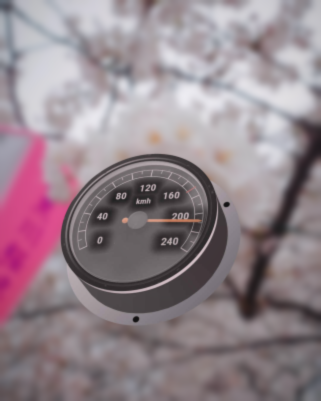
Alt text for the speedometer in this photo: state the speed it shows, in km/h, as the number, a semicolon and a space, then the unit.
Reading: 210; km/h
